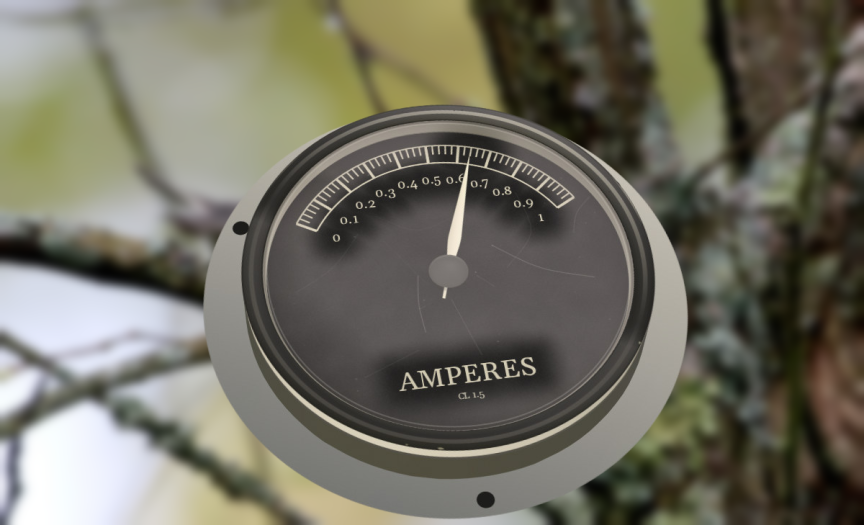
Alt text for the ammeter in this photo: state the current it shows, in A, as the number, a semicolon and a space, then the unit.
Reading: 0.64; A
